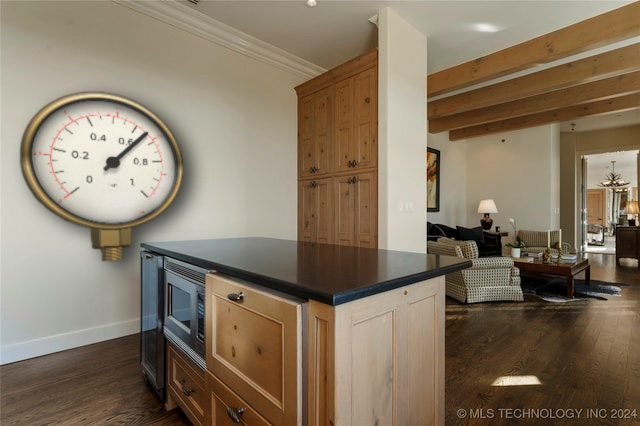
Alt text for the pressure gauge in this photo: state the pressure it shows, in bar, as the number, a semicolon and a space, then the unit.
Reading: 0.65; bar
